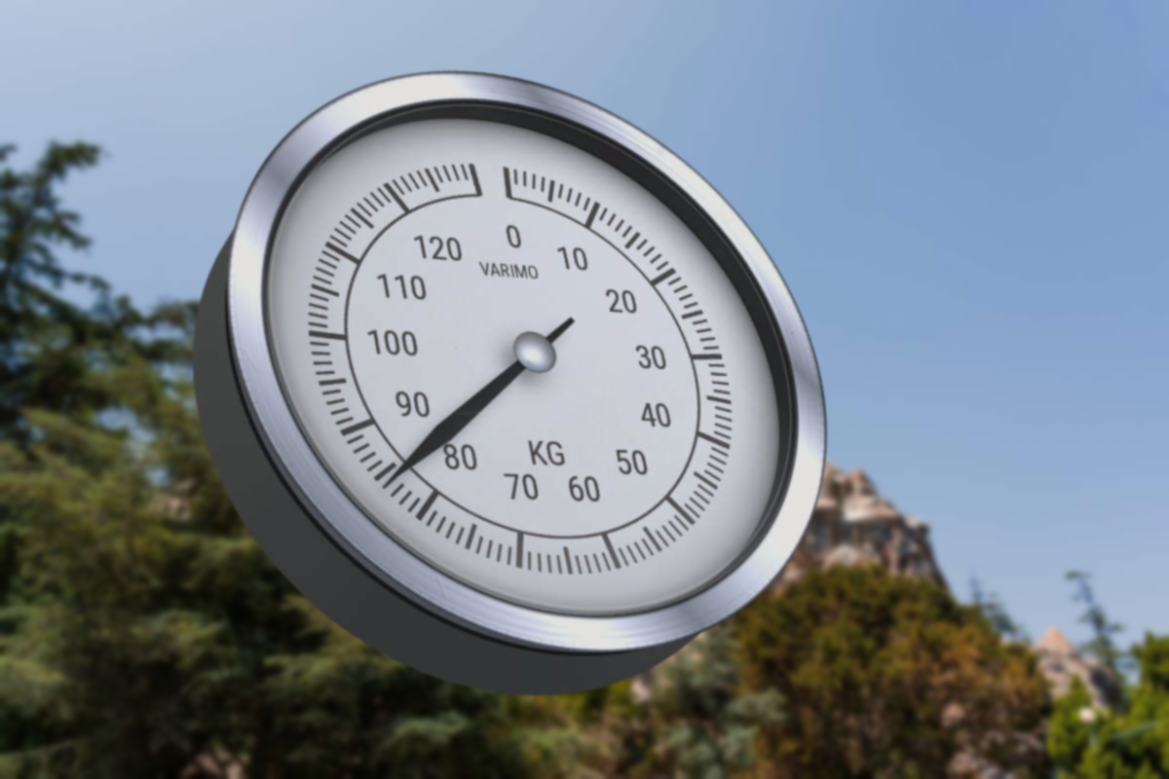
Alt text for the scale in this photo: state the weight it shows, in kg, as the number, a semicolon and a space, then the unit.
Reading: 84; kg
